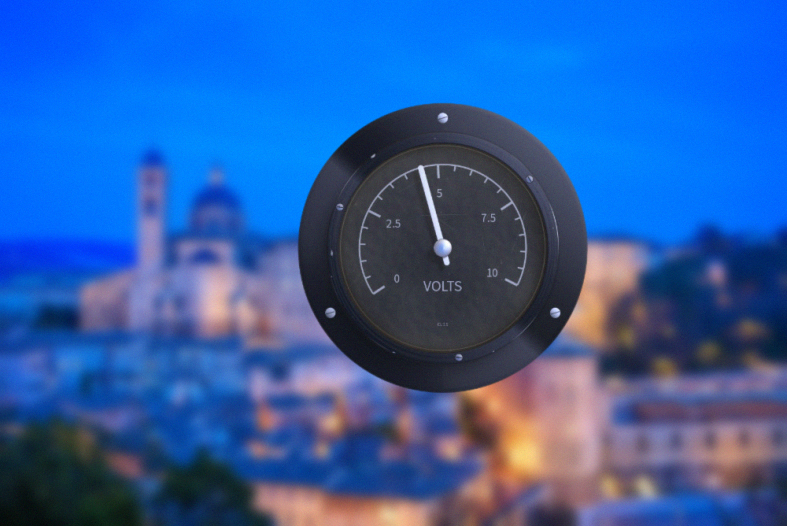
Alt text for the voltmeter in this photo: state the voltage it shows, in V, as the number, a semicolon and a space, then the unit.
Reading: 4.5; V
